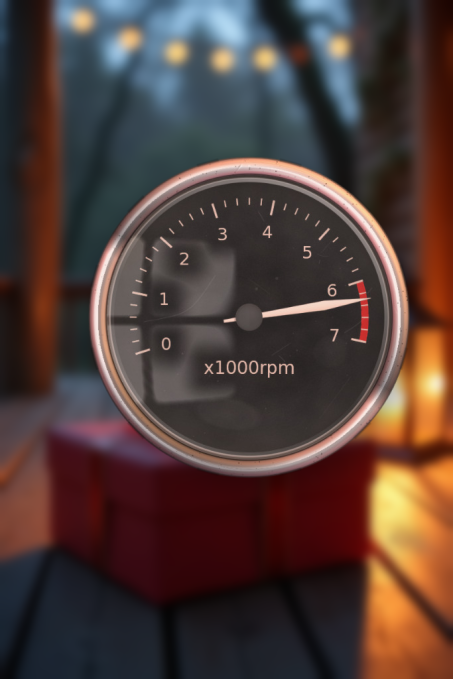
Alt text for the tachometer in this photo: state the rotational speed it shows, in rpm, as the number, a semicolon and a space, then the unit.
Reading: 6300; rpm
